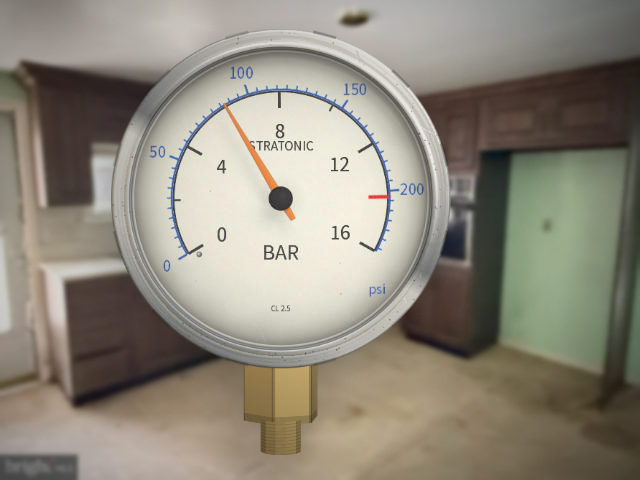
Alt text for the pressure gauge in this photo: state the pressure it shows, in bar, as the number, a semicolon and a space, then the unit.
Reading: 6; bar
